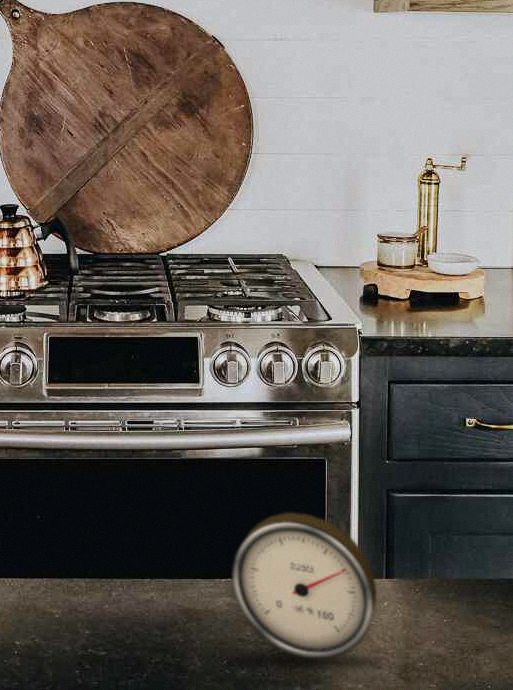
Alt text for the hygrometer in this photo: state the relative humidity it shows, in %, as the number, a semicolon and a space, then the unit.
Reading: 70; %
